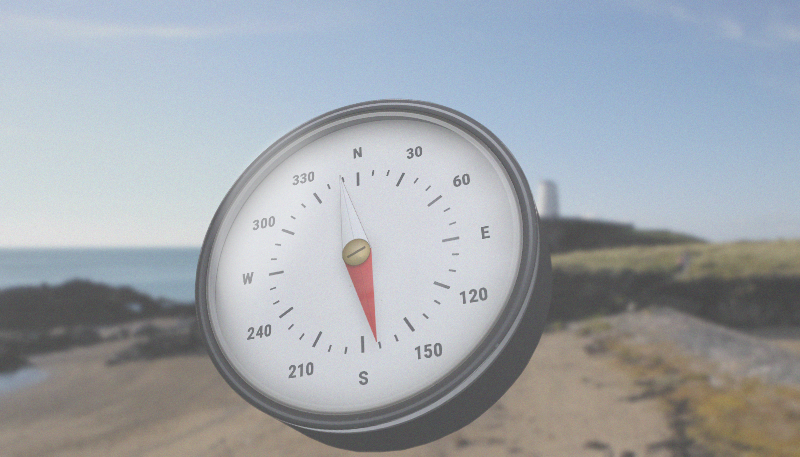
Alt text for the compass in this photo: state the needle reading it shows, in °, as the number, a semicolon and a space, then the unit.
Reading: 170; °
